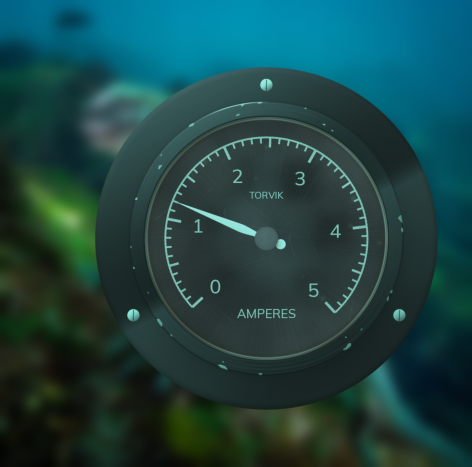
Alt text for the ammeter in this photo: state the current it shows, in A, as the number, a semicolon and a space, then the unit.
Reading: 1.2; A
